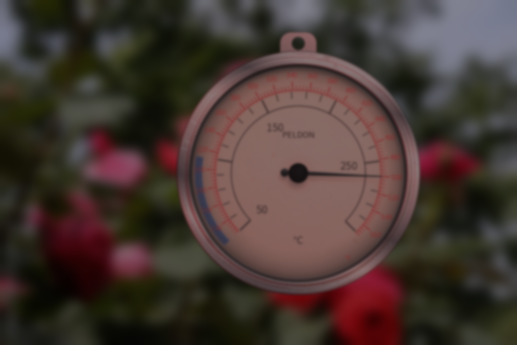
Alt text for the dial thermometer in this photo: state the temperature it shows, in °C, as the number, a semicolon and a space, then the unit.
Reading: 260; °C
